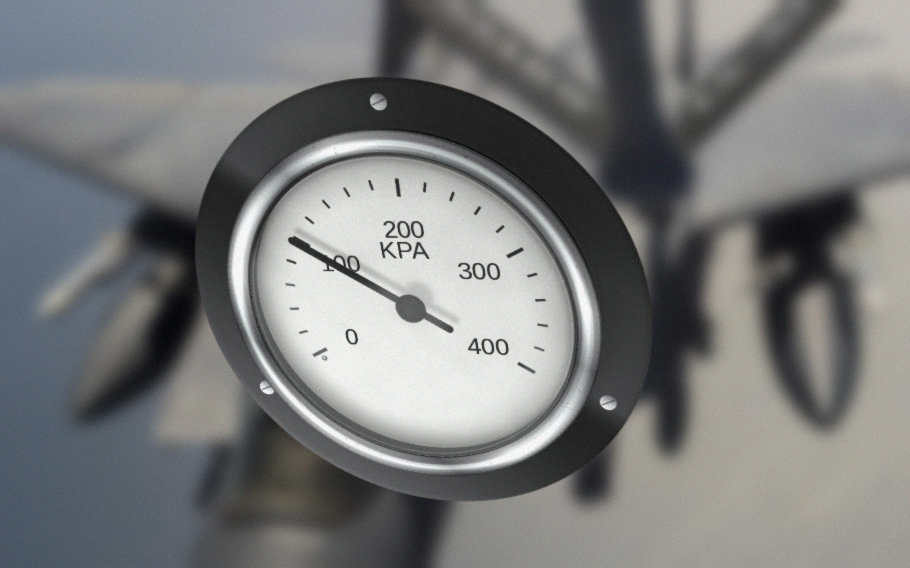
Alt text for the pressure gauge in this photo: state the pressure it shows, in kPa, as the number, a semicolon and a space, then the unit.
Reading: 100; kPa
